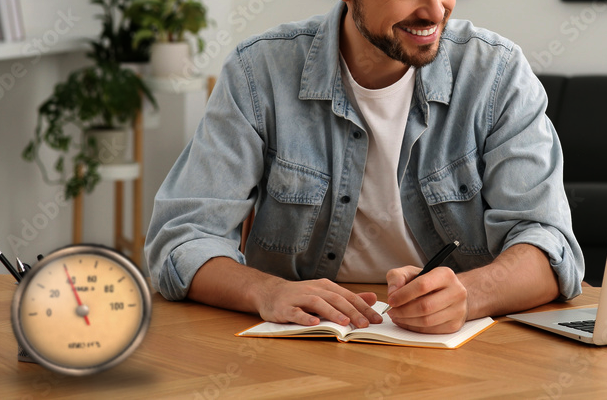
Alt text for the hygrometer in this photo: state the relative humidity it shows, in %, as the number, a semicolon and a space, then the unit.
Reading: 40; %
